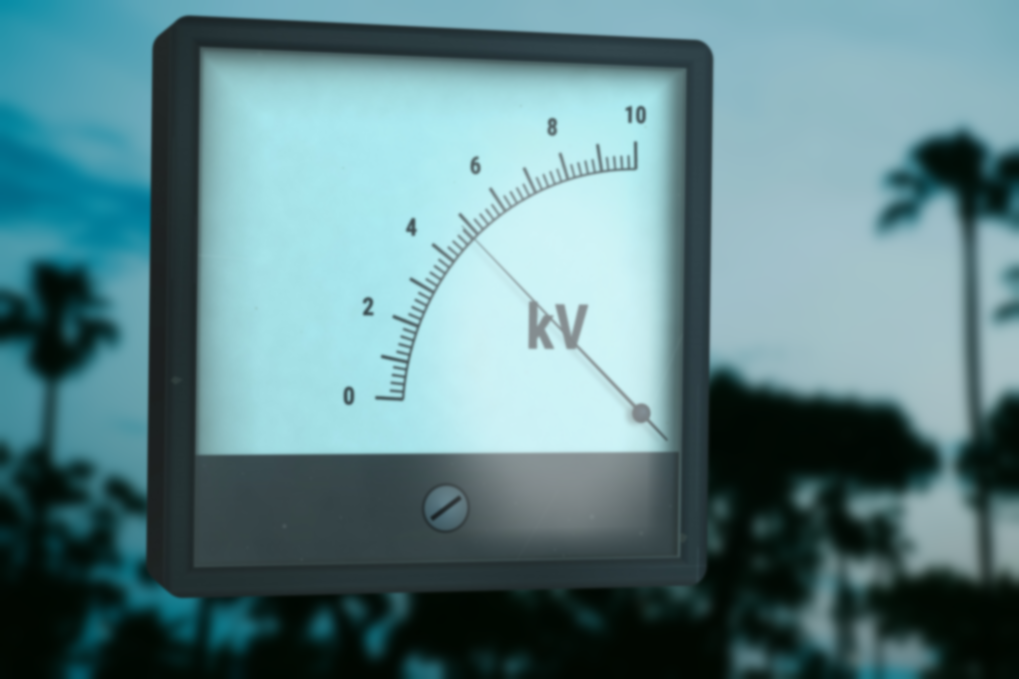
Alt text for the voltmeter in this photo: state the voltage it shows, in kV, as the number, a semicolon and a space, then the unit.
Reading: 4.8; kV
